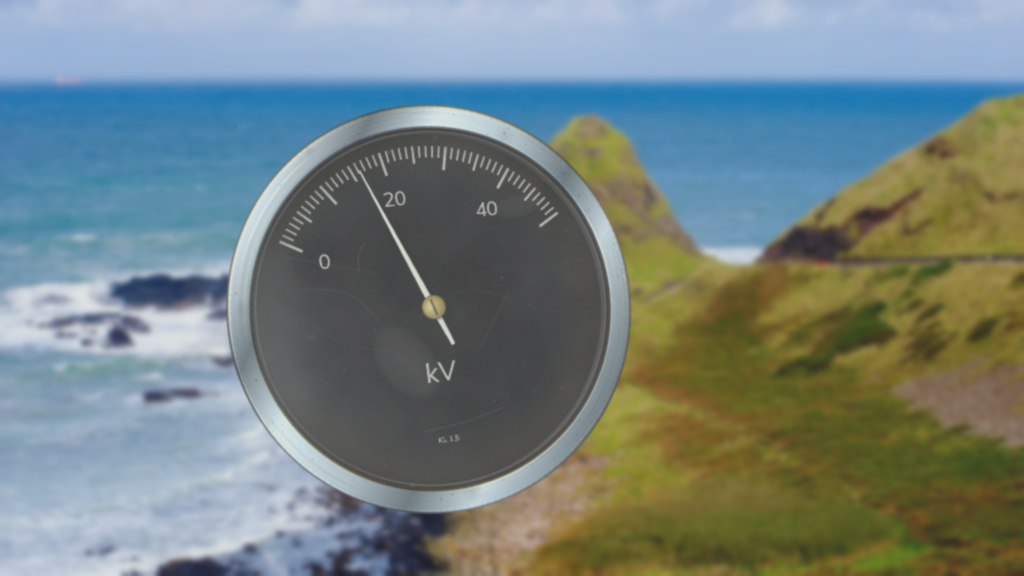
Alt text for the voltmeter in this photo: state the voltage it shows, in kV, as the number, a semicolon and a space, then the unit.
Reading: 16; kV
